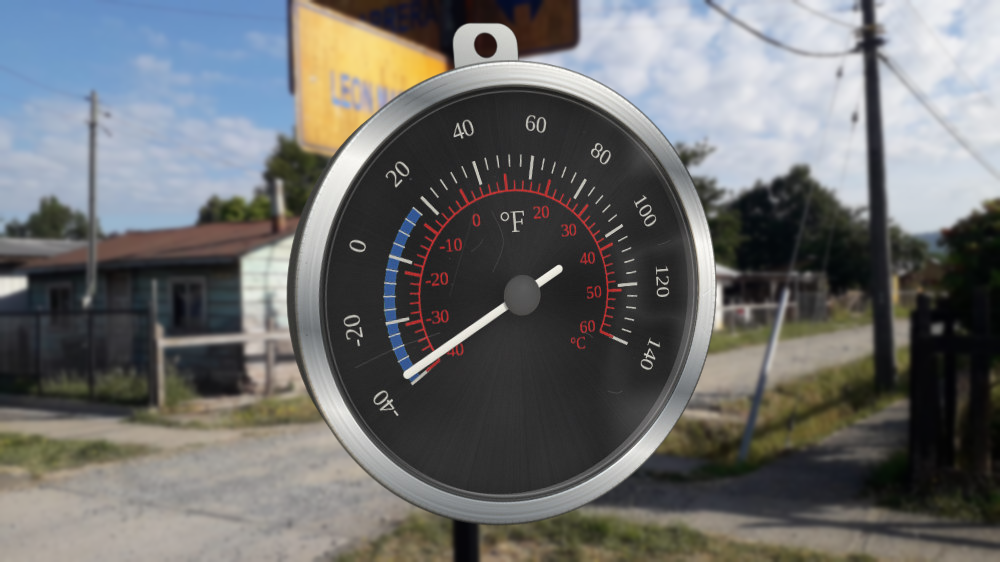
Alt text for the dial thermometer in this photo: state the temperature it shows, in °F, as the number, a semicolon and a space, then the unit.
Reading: -36; °F
